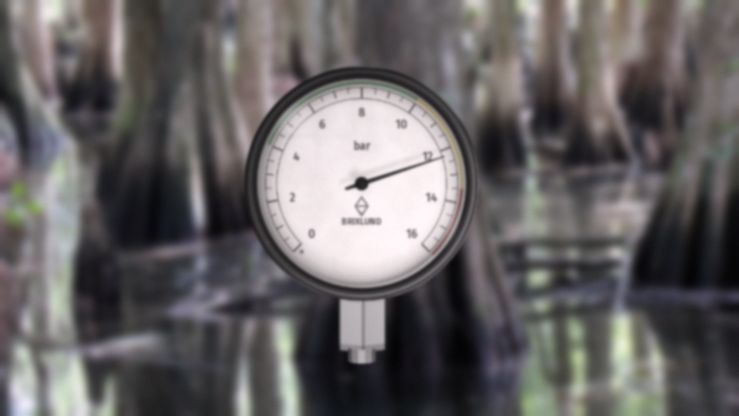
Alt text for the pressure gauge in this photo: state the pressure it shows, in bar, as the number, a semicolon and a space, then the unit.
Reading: 12.25; bar
